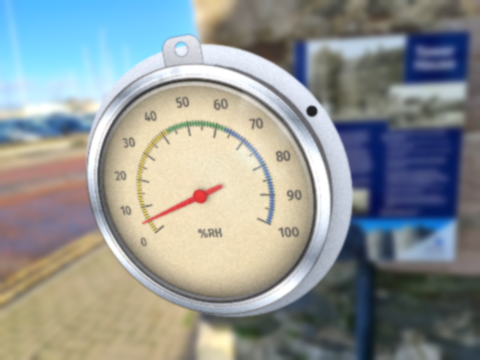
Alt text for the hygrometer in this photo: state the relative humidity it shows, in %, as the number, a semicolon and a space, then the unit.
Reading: 5; %
